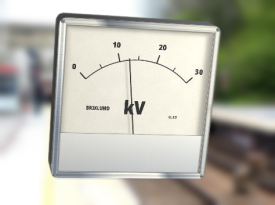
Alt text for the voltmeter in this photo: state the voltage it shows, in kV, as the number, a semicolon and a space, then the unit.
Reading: 12.5; kV
